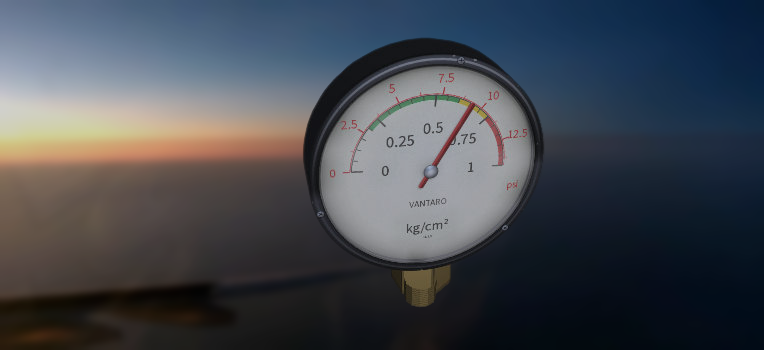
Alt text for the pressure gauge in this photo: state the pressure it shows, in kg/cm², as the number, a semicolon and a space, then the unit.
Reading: 0.65; kg/cm²
